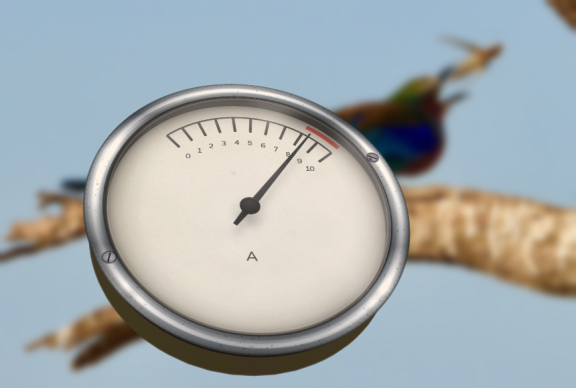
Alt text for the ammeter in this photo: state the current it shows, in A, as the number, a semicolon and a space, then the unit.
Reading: 8.5; A
